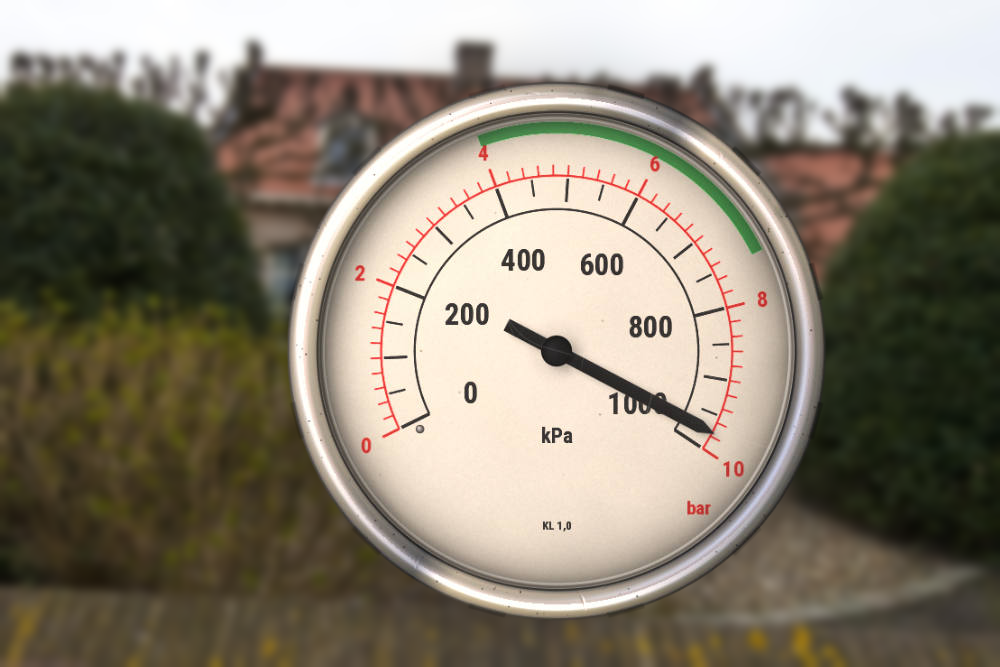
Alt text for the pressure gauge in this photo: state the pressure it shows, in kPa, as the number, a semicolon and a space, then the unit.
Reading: 975; kPa
